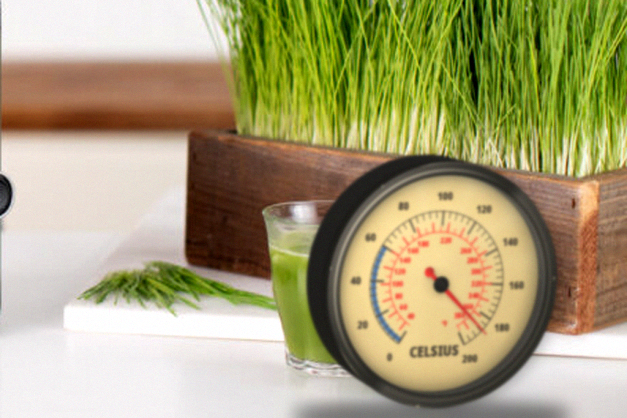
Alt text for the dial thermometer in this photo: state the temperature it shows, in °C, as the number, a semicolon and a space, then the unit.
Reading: 188; °C
